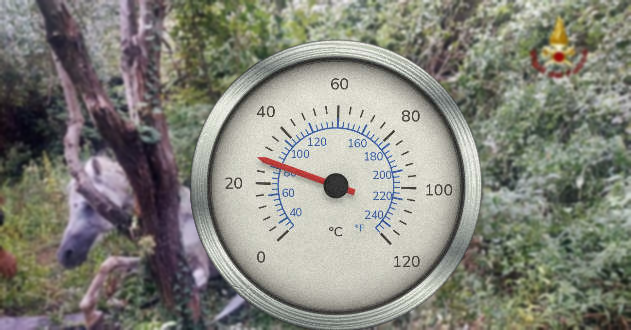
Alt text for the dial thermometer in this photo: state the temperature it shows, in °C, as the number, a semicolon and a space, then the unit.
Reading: 28; °C
